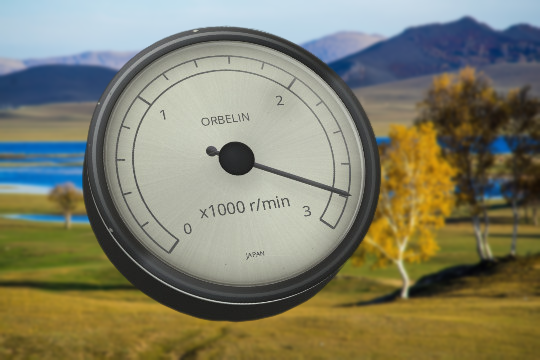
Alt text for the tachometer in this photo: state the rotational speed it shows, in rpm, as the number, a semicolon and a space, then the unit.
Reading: 2800; rpm
